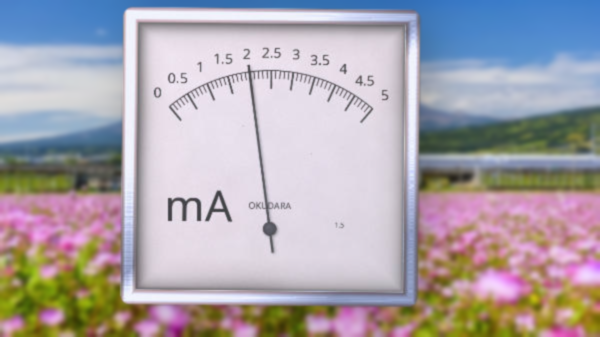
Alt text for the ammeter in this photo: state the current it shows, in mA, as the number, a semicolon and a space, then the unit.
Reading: 2; mA
